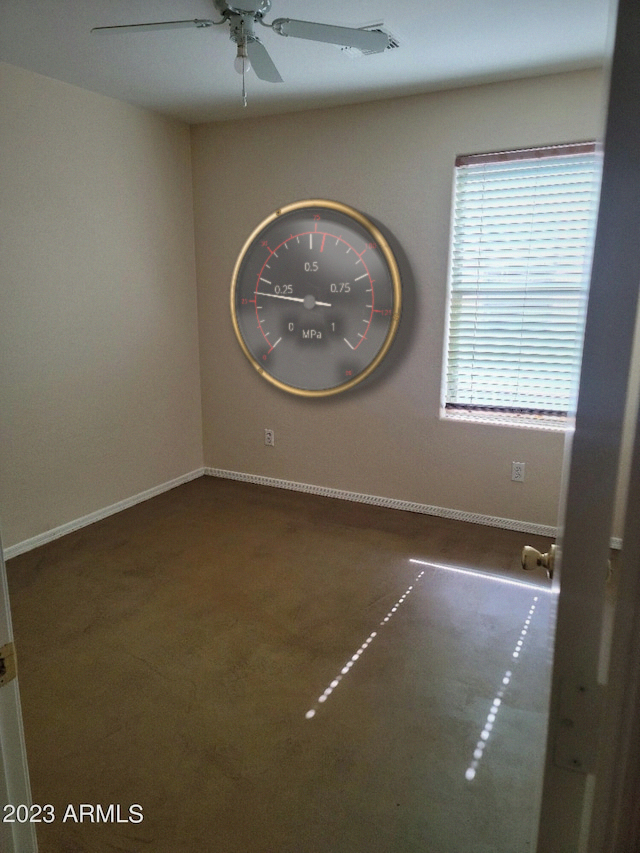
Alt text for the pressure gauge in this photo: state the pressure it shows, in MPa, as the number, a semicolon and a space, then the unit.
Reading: 0.2; MPa
